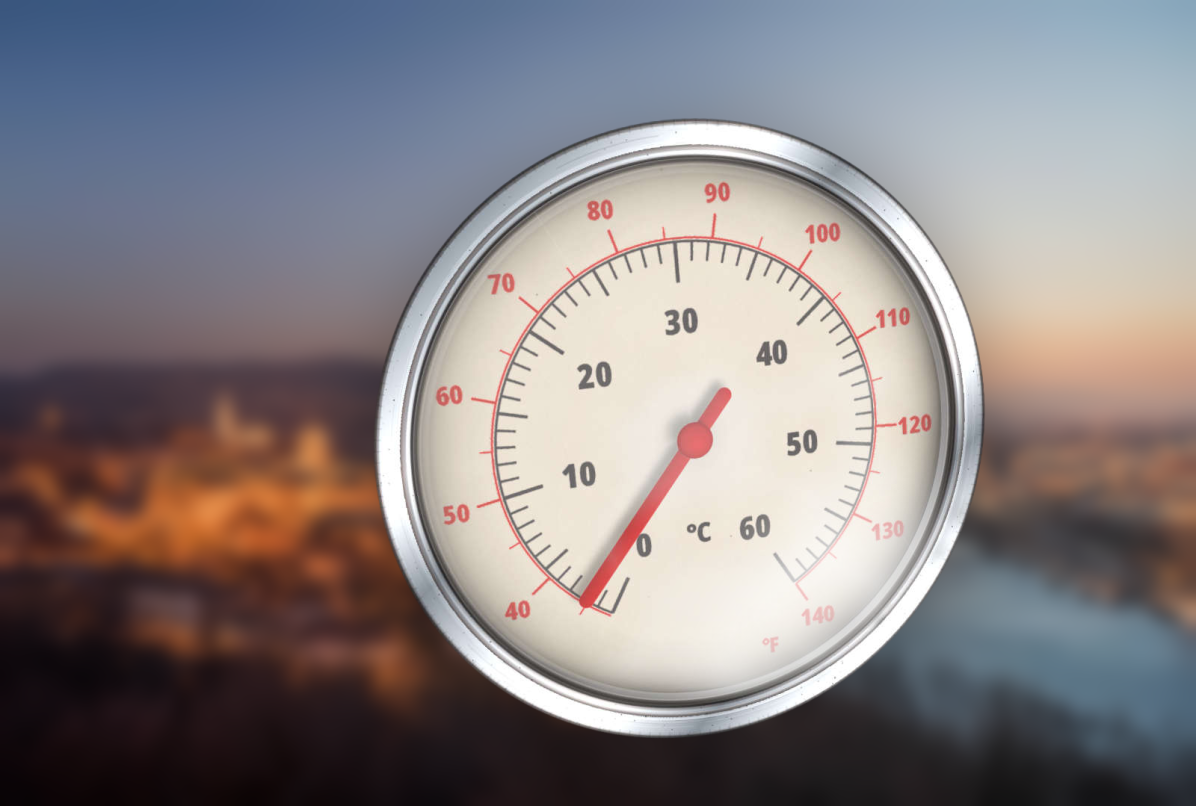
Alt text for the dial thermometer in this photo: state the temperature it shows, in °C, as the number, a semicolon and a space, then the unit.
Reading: 2; °C
